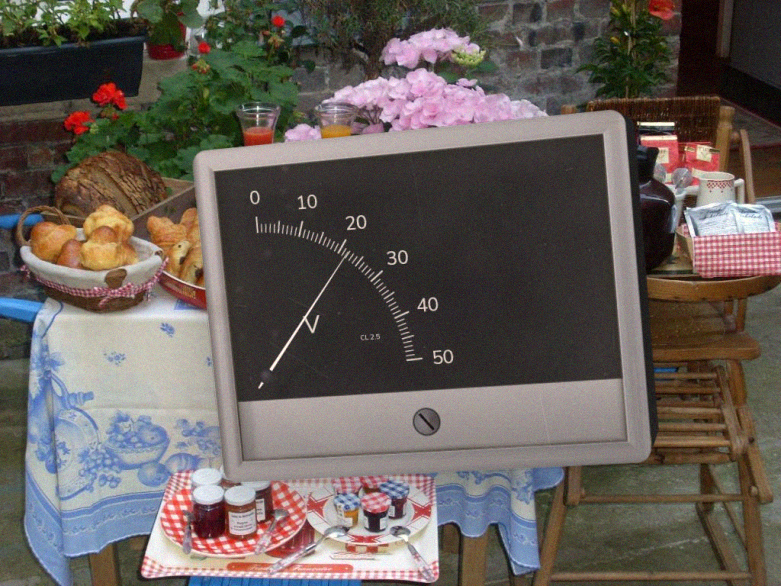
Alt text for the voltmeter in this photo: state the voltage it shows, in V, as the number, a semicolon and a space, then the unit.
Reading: 22; V
